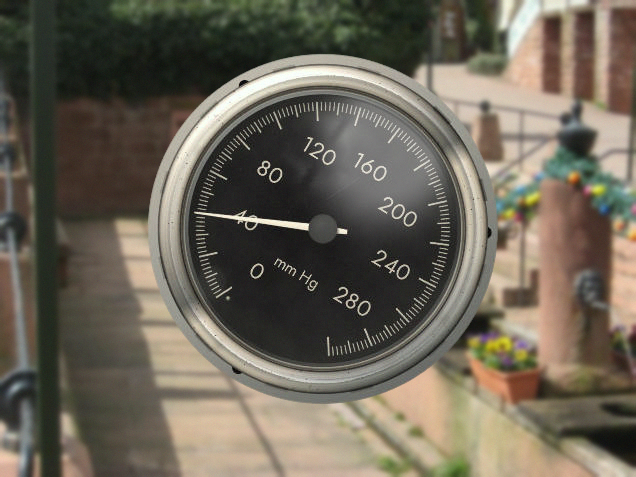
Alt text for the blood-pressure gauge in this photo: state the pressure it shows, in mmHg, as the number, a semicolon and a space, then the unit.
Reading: 40; mmHg
